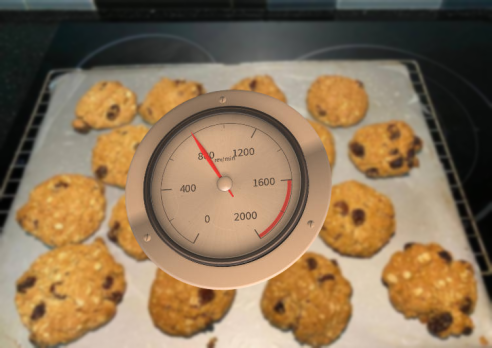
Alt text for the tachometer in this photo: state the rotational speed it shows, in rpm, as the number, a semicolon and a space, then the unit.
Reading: 800; rpm
